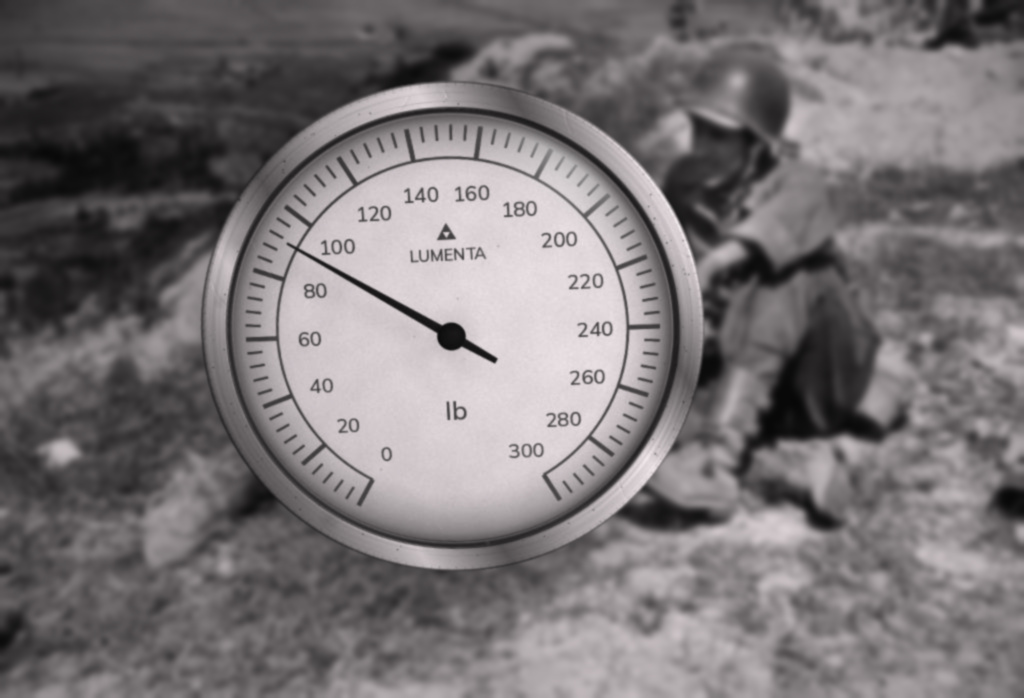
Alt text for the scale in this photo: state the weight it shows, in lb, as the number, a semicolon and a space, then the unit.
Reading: 92; lb
